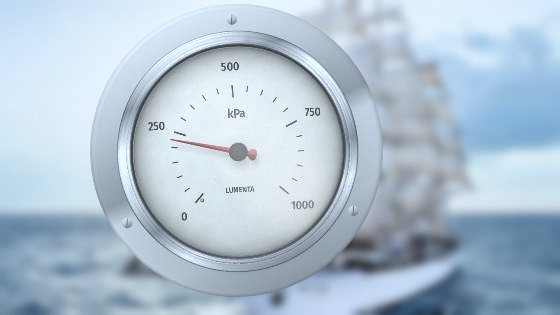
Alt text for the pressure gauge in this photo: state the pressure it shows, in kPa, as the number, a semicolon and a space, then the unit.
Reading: 225; kPa
